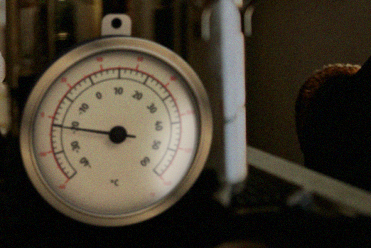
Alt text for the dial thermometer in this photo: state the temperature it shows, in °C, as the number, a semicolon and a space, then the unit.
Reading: -20; °C
